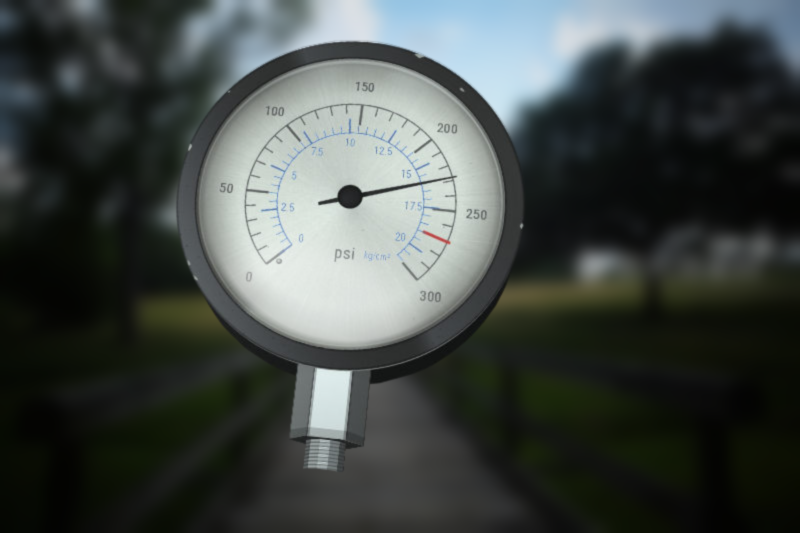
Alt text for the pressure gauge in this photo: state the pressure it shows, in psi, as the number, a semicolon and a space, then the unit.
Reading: 230; psi
